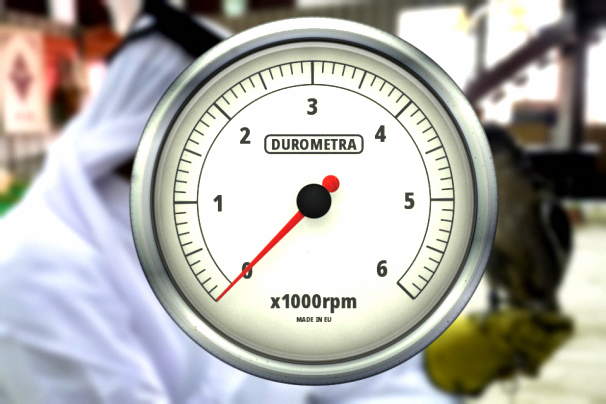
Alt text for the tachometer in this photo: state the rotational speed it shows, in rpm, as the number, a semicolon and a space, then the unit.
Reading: 0; rpm
